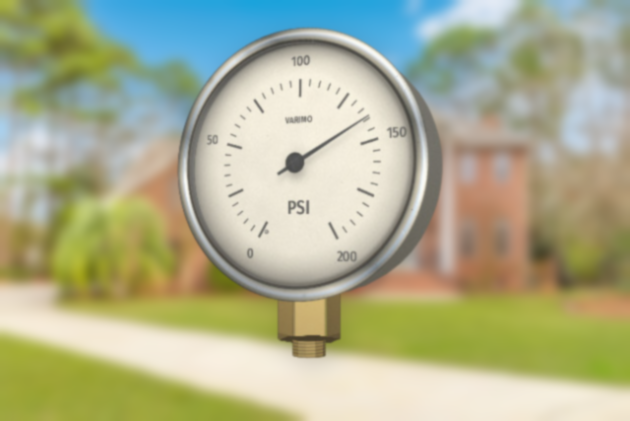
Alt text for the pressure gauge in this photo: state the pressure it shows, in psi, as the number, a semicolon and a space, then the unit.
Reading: 140; psi
